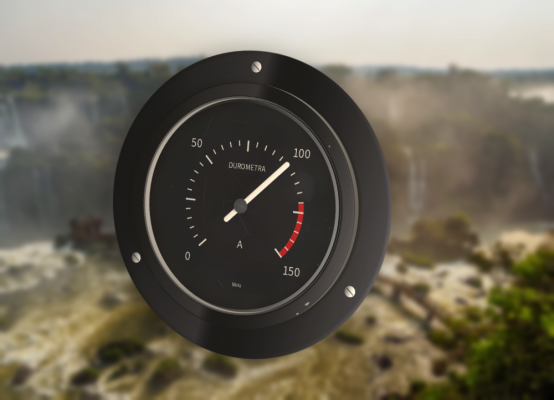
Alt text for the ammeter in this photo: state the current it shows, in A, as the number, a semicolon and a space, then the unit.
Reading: 100; A
